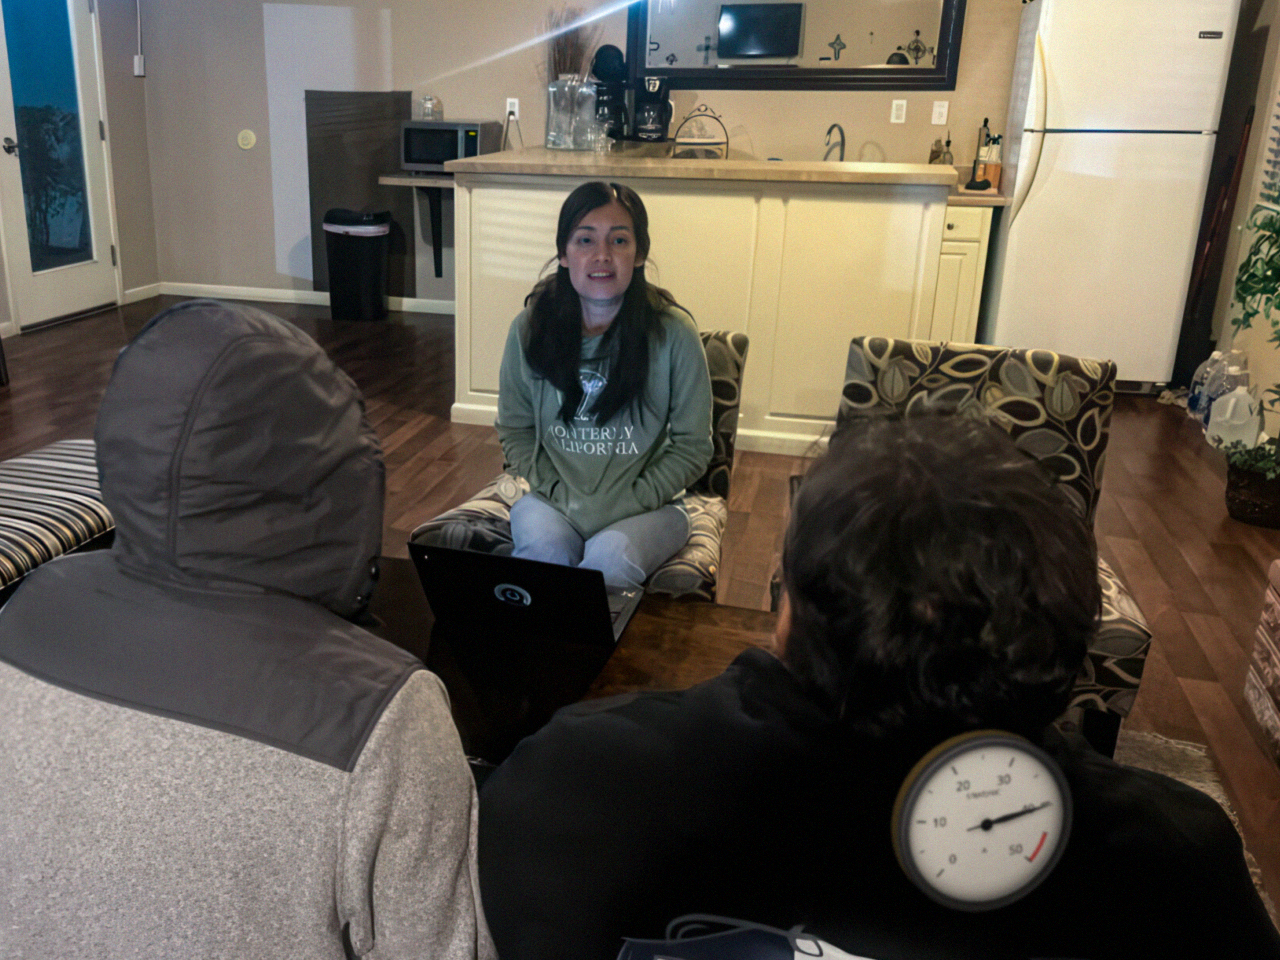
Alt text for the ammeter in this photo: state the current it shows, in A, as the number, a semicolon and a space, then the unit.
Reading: 40; A
